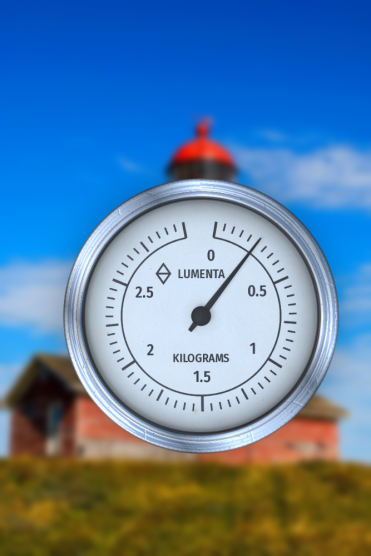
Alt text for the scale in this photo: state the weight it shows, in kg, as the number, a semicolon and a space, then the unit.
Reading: 0.25; kg
